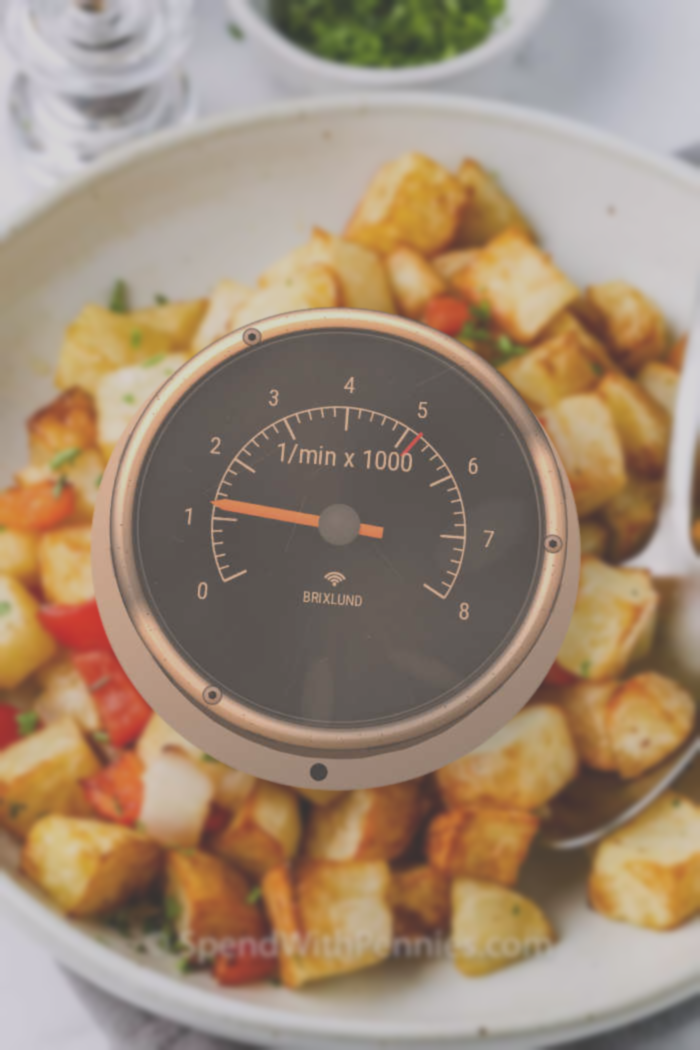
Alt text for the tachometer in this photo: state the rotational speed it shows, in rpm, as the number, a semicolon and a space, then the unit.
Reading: 1200; rpm
